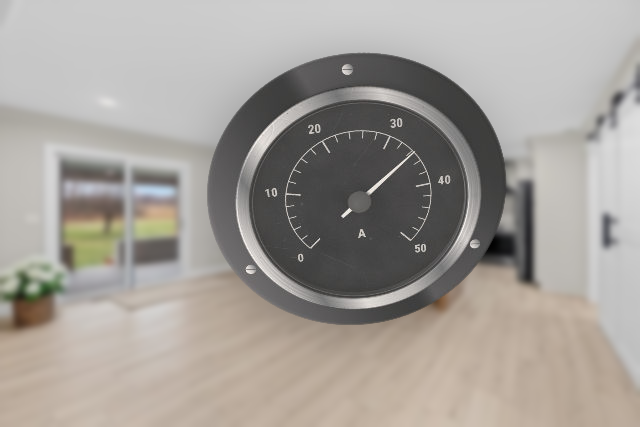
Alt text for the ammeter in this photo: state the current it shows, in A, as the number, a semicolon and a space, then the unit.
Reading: 34; A
